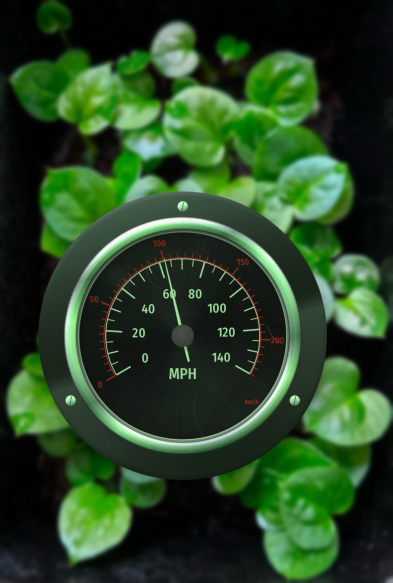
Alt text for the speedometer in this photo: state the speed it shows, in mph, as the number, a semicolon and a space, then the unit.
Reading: 62.5; mph
